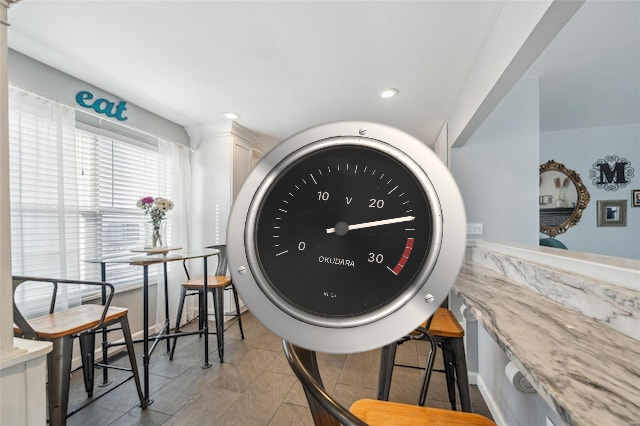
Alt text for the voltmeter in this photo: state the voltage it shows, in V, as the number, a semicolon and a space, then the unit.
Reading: 24; V
